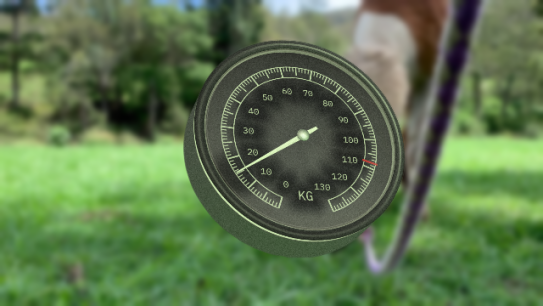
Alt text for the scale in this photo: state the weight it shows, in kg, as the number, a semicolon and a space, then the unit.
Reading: 15; kg
